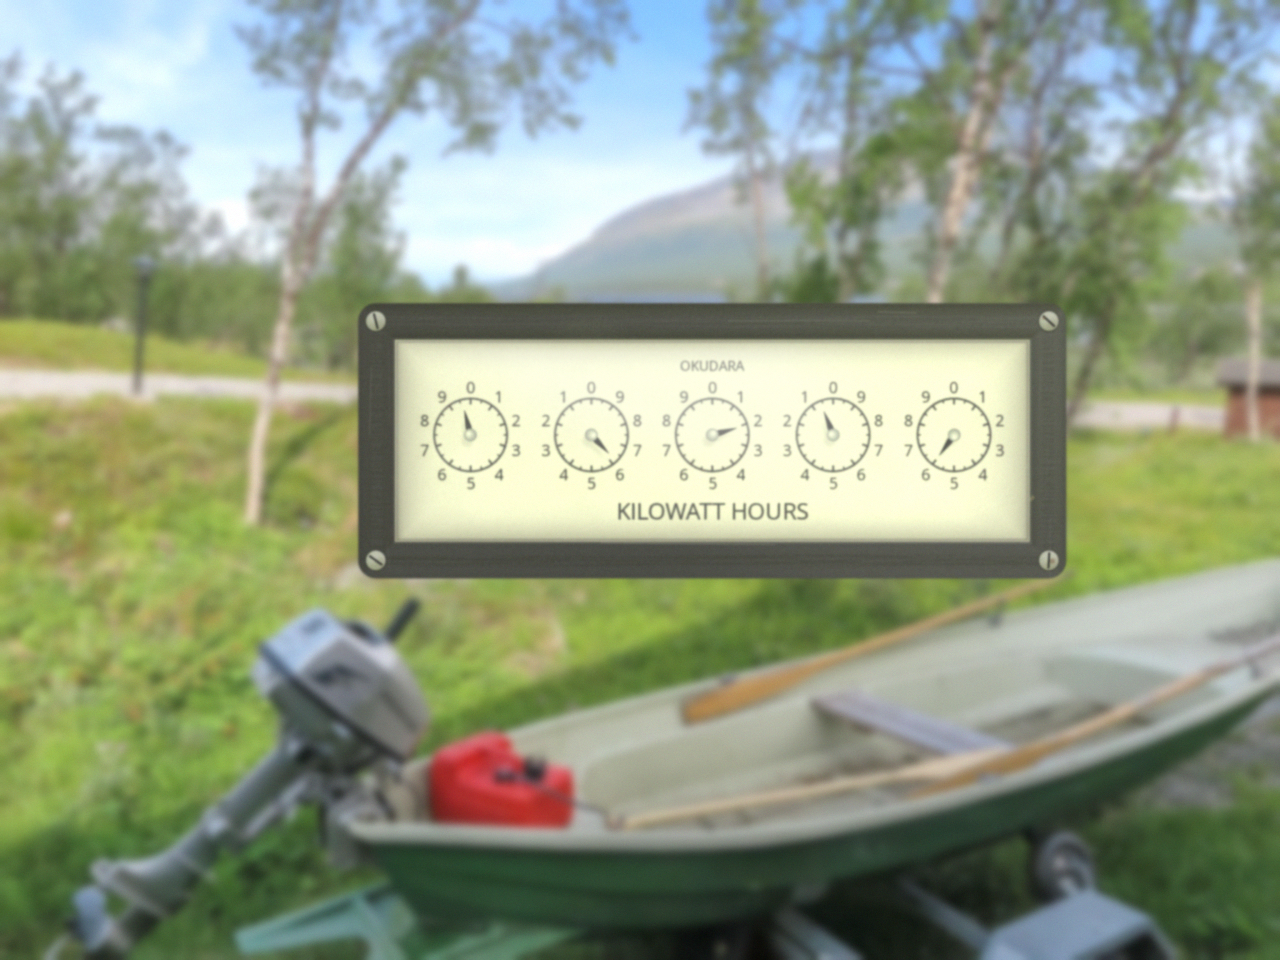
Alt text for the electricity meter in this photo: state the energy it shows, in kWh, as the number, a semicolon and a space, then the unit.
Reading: 96206; kWh
